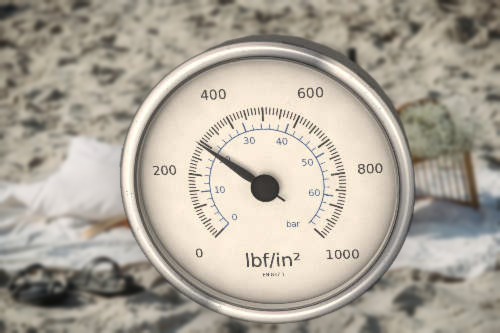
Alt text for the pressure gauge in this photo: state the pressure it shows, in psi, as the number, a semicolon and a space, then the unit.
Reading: 300; psi
